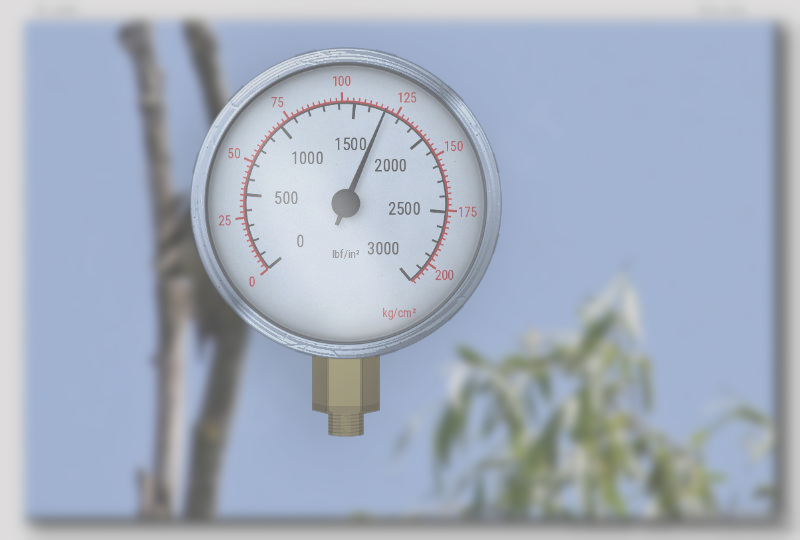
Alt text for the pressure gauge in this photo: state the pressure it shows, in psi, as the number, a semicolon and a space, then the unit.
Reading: 1700; psi
